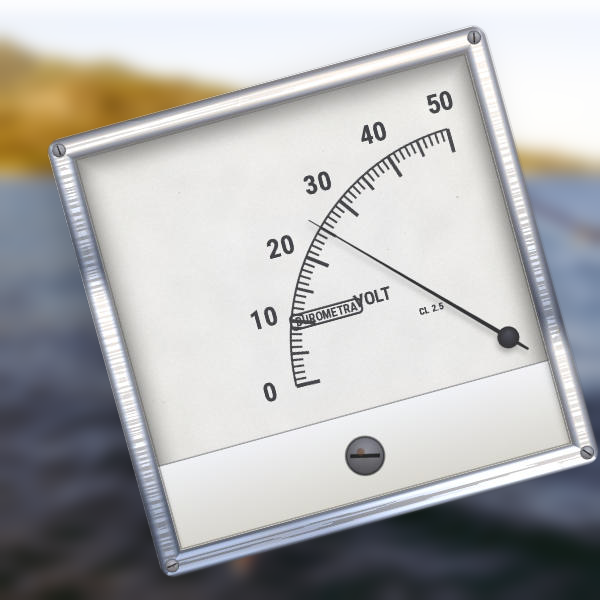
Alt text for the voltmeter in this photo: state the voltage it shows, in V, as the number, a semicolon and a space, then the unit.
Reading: 25; V
